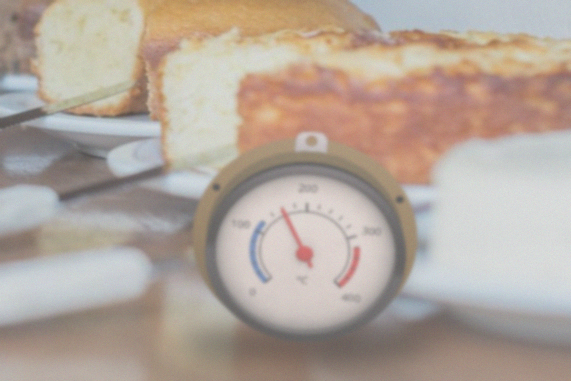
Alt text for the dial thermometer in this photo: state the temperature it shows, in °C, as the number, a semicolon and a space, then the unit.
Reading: 160; °C
